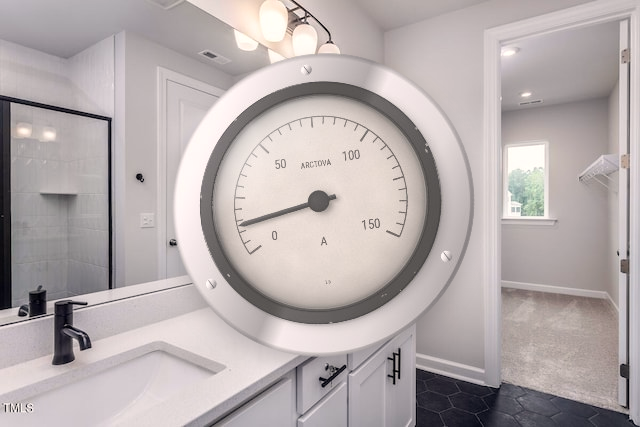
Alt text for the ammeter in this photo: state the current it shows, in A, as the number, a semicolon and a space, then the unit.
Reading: 12.5; A
